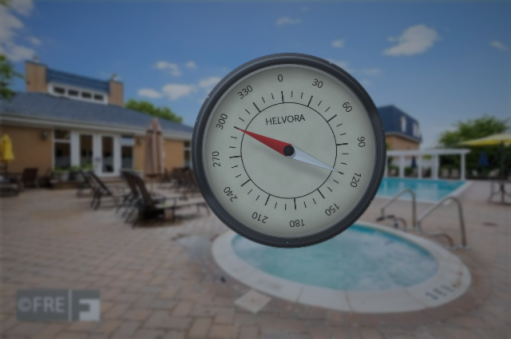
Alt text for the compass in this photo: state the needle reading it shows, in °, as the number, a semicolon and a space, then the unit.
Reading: 300; °
